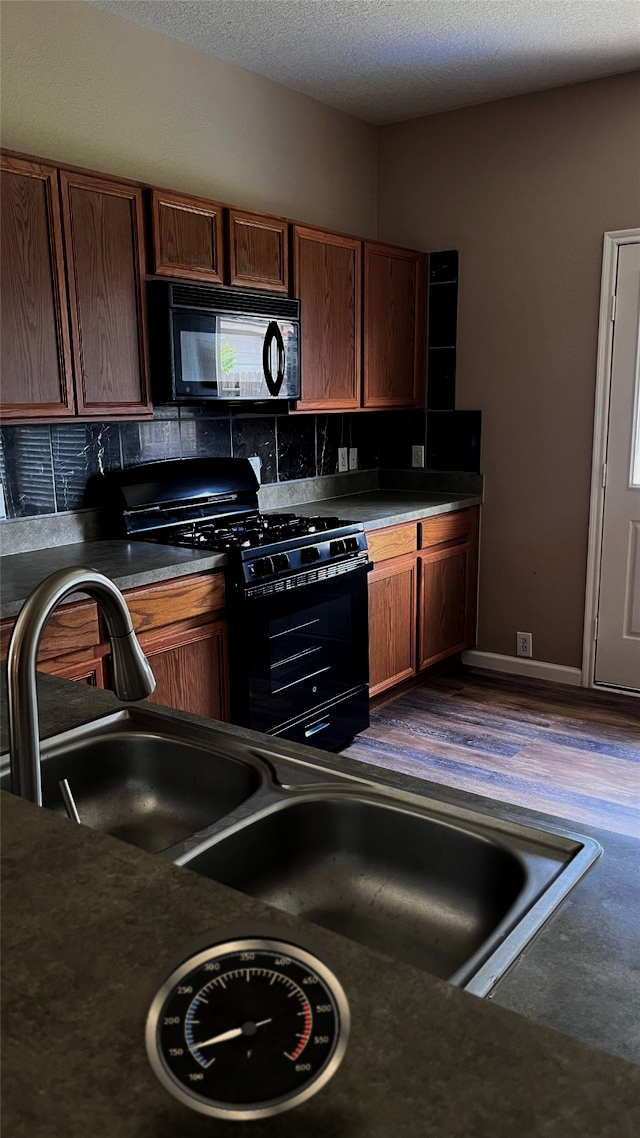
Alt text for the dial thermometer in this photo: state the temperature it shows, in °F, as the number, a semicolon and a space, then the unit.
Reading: 150; °F
